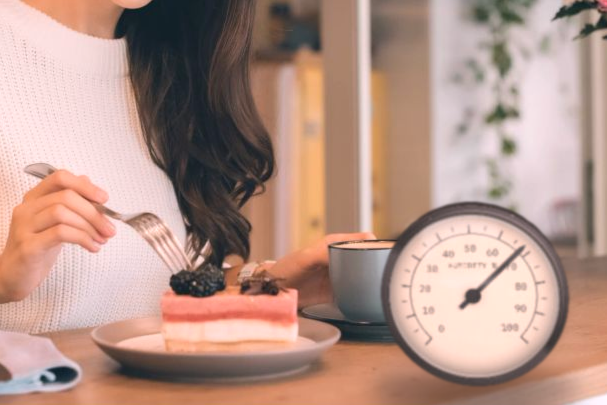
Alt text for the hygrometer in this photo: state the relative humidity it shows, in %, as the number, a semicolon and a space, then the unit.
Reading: 67.5; %
